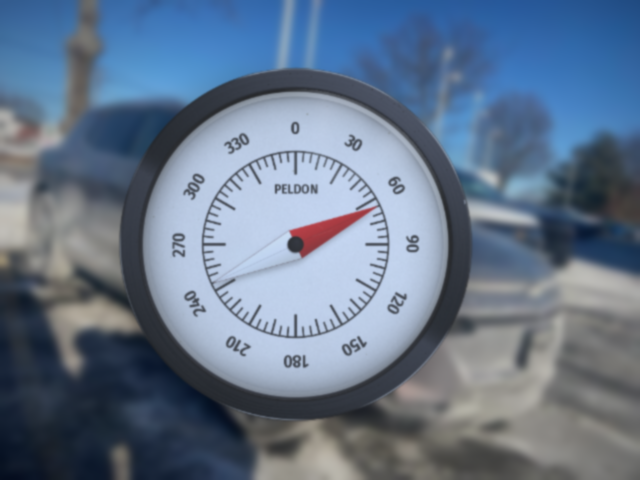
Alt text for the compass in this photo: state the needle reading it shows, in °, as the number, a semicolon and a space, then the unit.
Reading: 65; °
